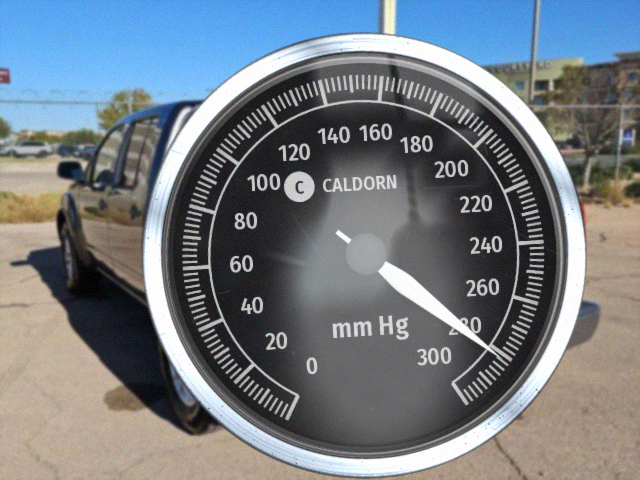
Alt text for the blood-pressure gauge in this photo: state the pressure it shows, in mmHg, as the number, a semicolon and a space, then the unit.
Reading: 282; mmHg
